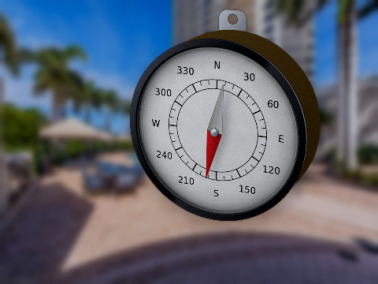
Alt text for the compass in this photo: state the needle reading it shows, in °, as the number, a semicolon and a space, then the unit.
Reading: 190; °
